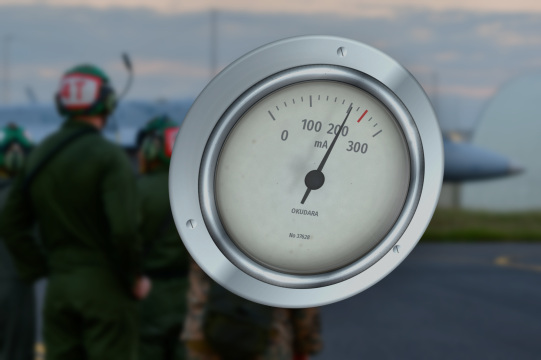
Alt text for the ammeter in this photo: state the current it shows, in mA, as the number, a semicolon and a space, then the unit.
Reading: 200; mA
